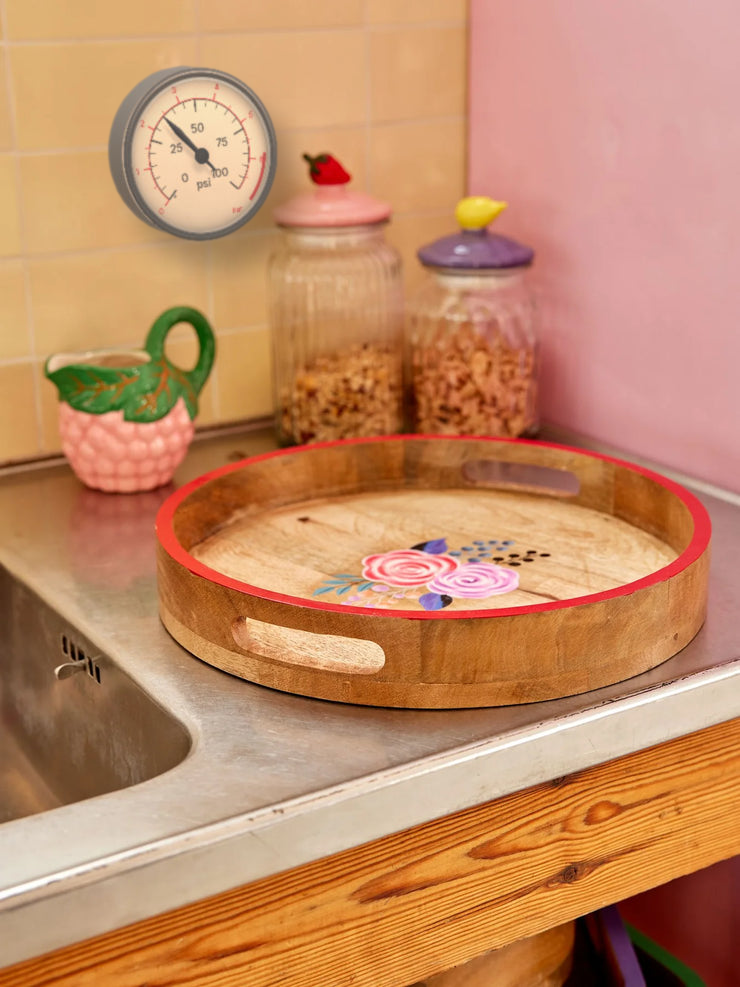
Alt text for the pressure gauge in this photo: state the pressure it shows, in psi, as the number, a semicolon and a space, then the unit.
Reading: 35; psi
